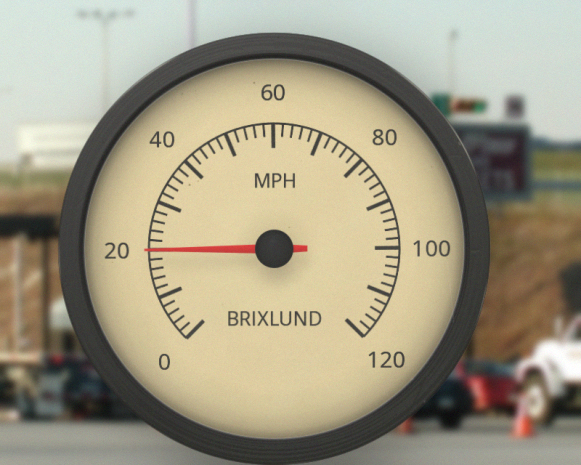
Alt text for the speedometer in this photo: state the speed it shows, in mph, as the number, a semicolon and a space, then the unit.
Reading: 20; mph
